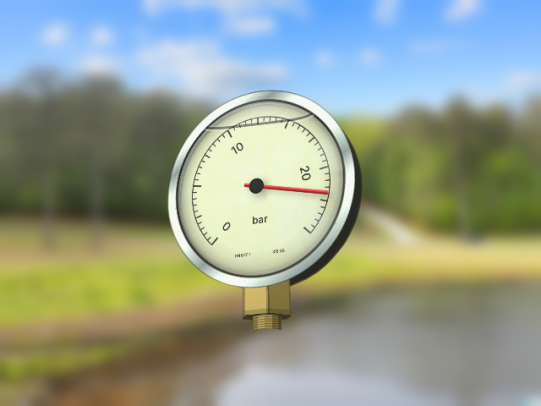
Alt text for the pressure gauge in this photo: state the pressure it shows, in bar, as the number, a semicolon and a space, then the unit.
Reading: 22; bar
